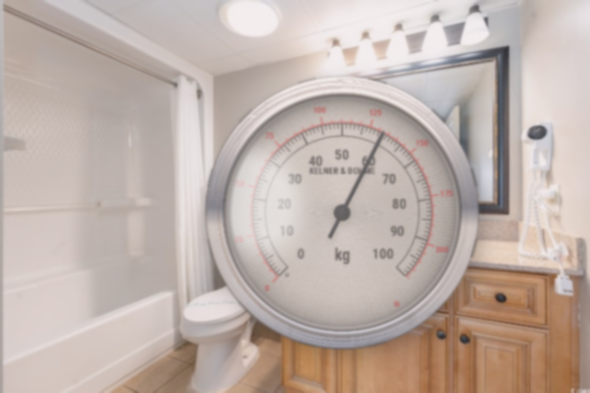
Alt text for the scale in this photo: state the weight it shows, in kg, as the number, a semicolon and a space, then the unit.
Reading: 60; kg
